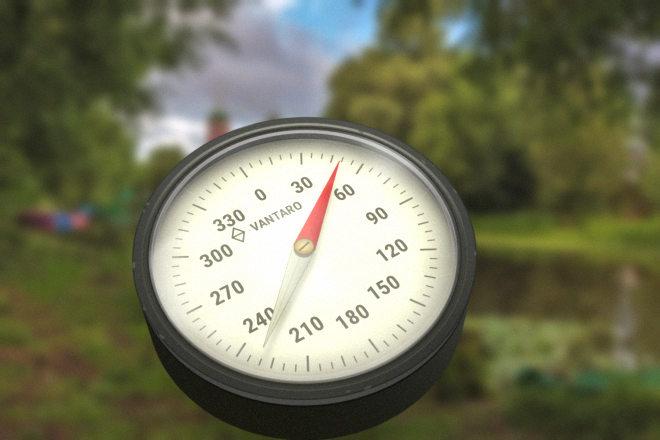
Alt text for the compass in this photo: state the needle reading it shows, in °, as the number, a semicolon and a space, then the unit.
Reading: 50; °
